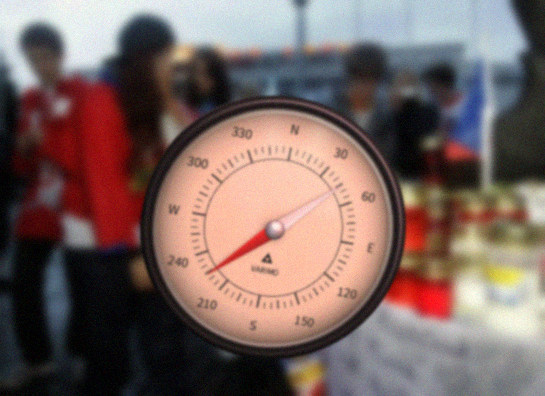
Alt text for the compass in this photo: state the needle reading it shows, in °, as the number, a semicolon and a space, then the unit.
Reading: 225; °
